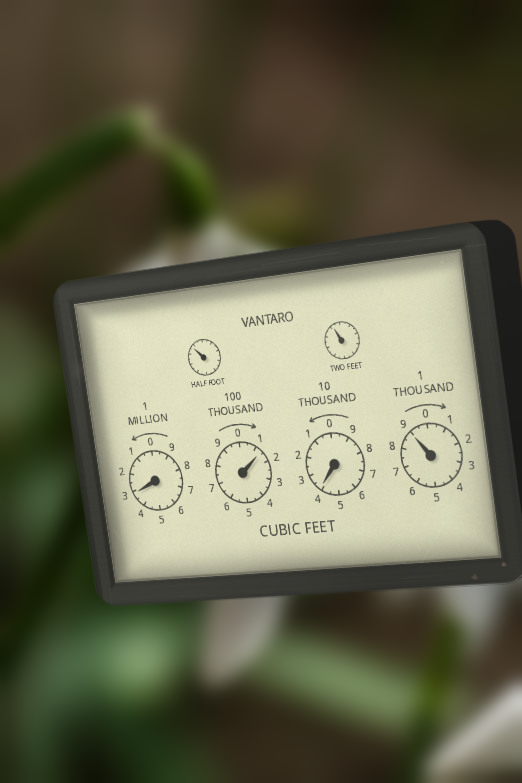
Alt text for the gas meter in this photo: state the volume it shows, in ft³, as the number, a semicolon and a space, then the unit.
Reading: 313900; ft³
